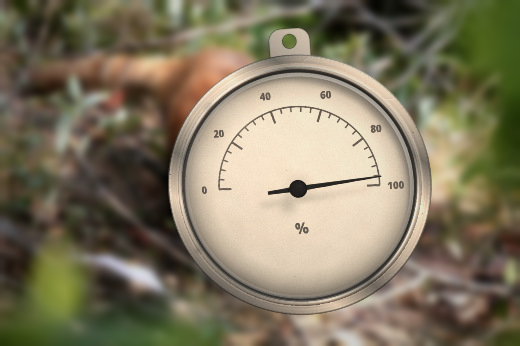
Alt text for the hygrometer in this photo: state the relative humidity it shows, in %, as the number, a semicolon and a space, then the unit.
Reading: 96; %
